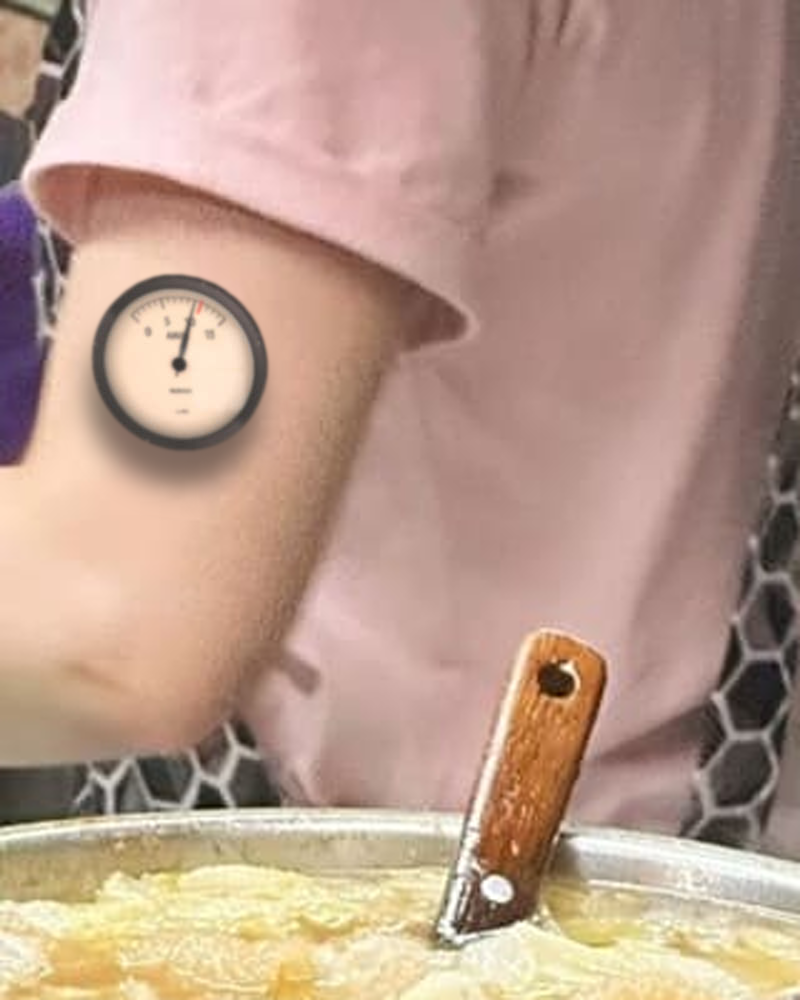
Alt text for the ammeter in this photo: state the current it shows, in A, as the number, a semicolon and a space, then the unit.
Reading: 10; A
